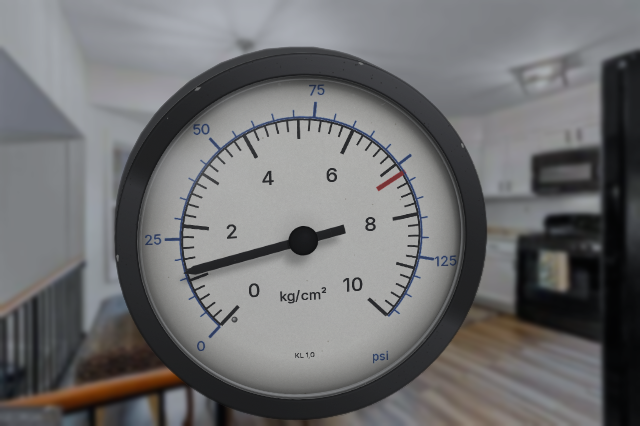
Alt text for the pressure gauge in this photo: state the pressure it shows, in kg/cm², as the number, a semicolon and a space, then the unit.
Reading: 1.2; kg/cm²
